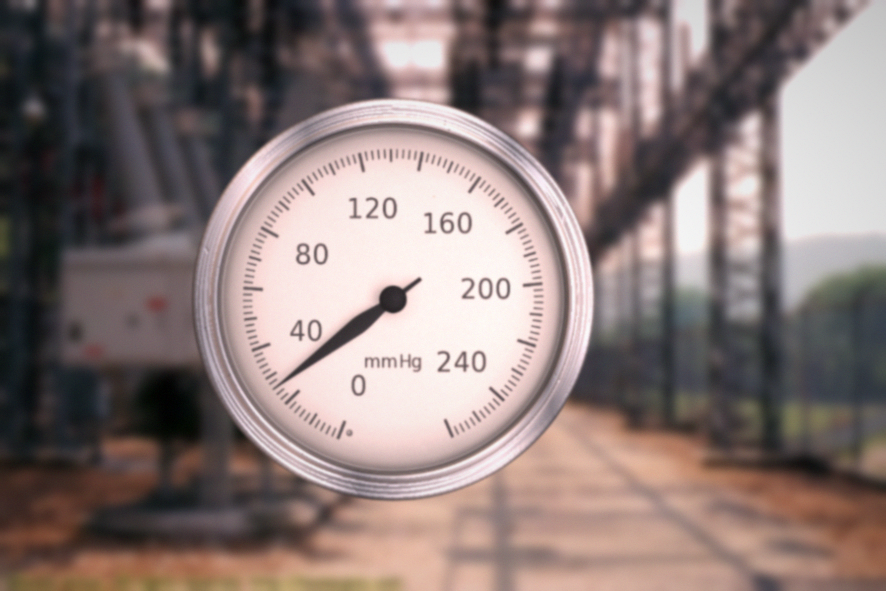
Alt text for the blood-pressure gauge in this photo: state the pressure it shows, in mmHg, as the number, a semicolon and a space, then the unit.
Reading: 26; mmHg
